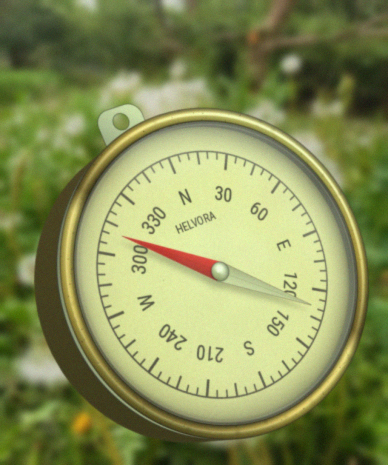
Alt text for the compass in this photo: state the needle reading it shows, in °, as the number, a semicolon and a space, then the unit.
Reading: 310; °
